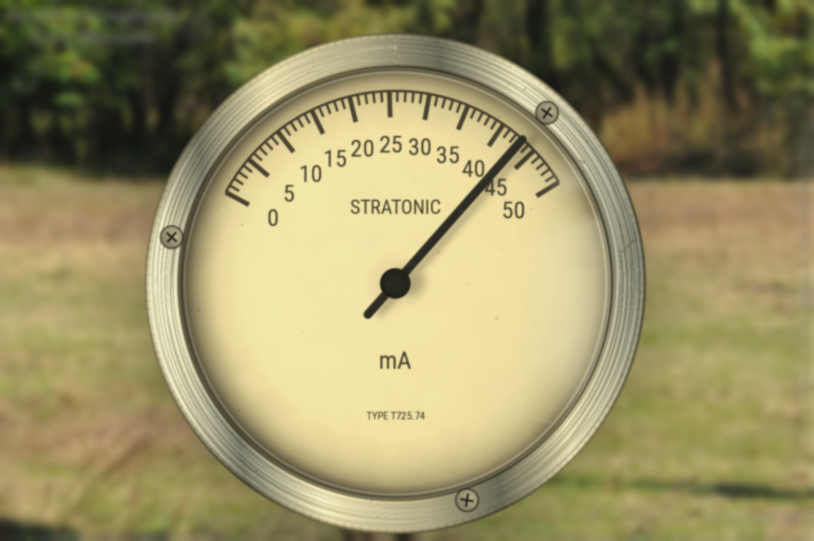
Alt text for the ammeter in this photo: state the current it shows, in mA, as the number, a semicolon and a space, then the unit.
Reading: 43; mA
